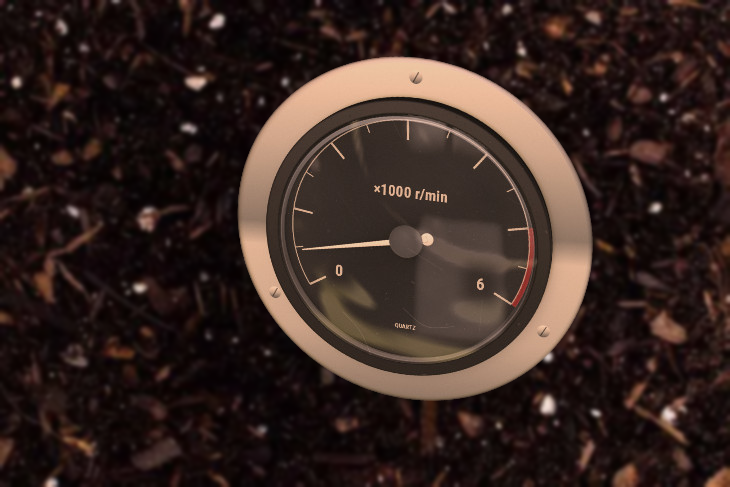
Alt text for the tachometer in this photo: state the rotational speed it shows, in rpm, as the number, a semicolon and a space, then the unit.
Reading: 500; rpm
